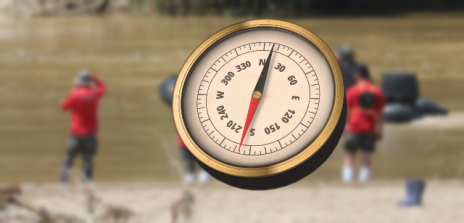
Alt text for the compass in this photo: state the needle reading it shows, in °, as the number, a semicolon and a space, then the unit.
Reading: 190; °
